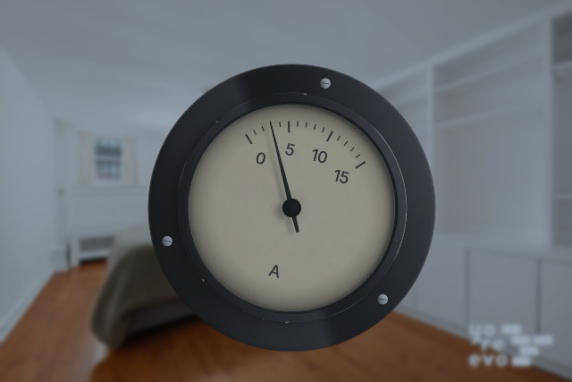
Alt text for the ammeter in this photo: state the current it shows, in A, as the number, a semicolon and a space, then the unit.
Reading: 3; A
